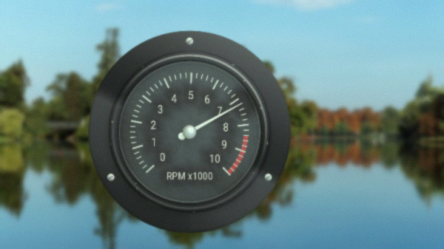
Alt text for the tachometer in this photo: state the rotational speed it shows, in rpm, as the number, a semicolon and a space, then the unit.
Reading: 7200; rpm
